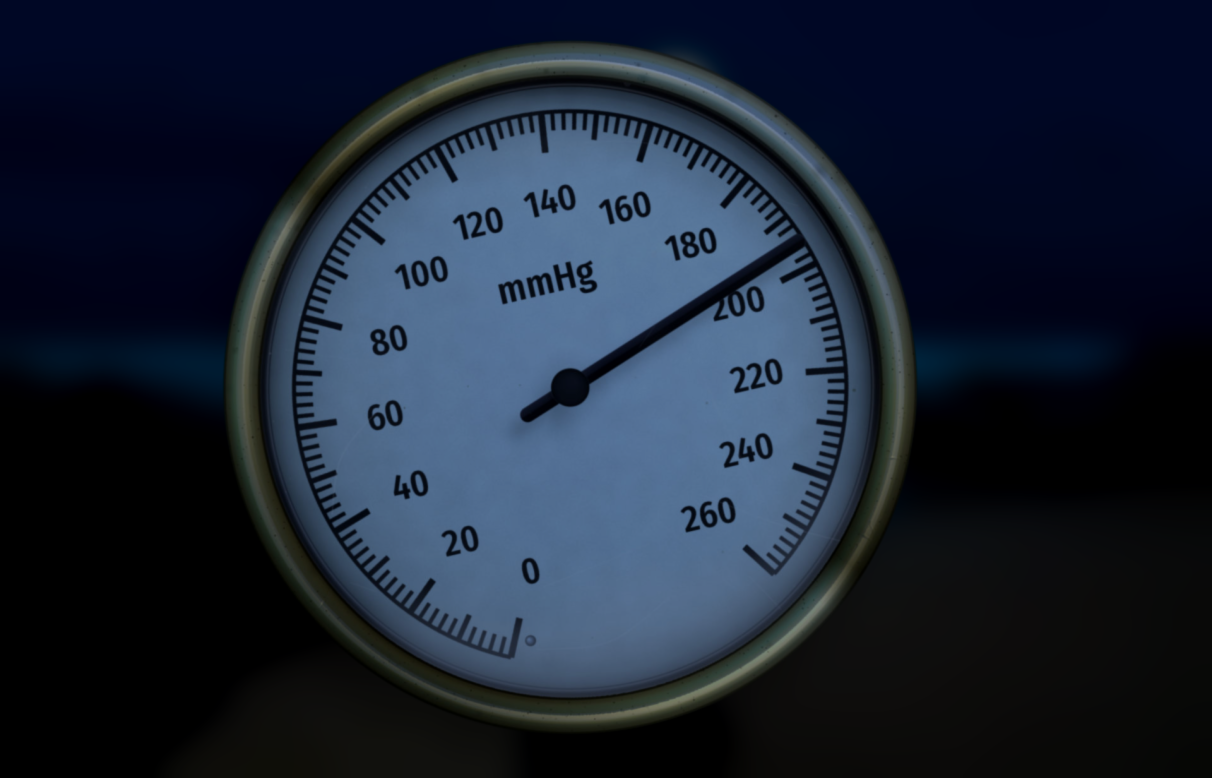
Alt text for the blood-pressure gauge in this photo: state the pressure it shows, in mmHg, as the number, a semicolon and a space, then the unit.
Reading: 195; mmHg
